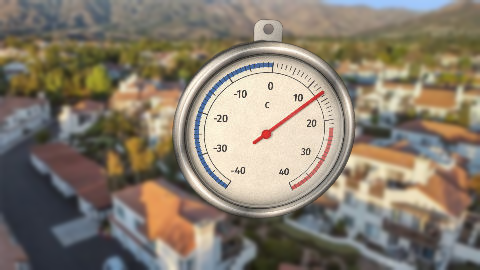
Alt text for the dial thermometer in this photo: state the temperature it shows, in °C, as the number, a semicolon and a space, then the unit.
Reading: 13; °C
